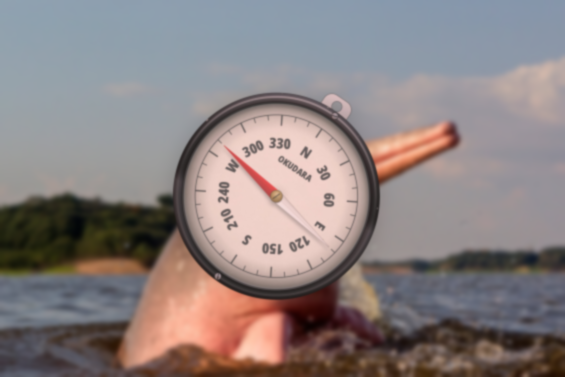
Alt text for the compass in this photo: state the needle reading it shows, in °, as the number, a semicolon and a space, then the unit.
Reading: 280; °
